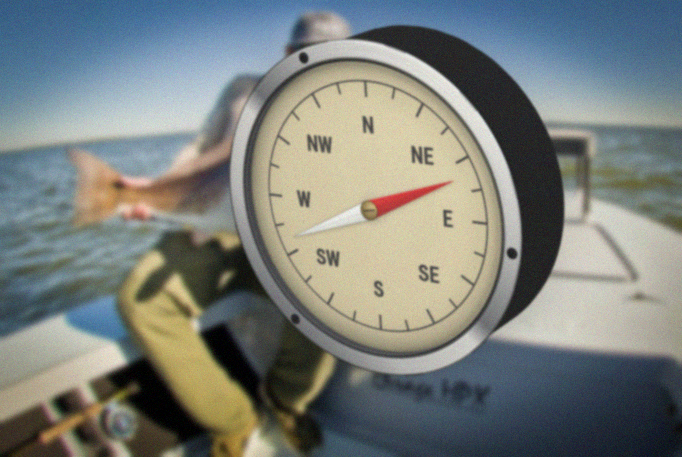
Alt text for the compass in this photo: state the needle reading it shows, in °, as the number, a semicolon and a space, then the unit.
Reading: 67.5; °
